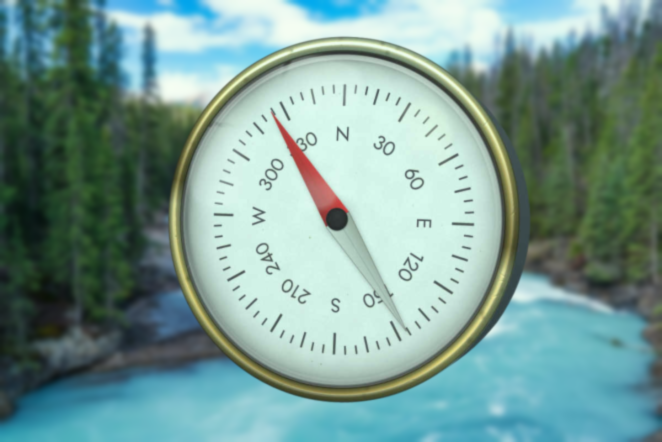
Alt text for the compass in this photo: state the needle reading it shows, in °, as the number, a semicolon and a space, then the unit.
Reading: 325; °
